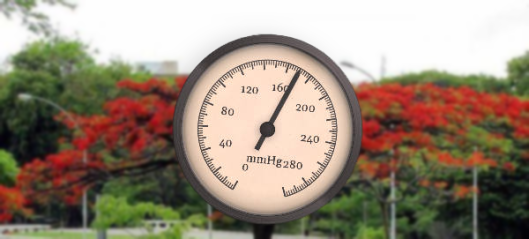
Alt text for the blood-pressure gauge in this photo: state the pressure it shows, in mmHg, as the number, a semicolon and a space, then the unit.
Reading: 170; mmHg
